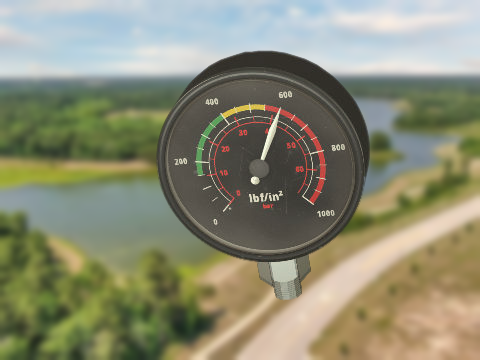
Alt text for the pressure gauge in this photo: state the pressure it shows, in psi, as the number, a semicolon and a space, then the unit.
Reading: 600; psi
